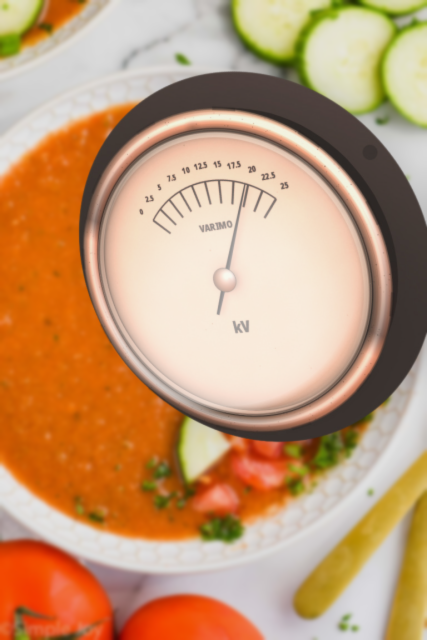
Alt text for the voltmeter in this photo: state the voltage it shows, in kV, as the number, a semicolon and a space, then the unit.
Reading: 20; kV
